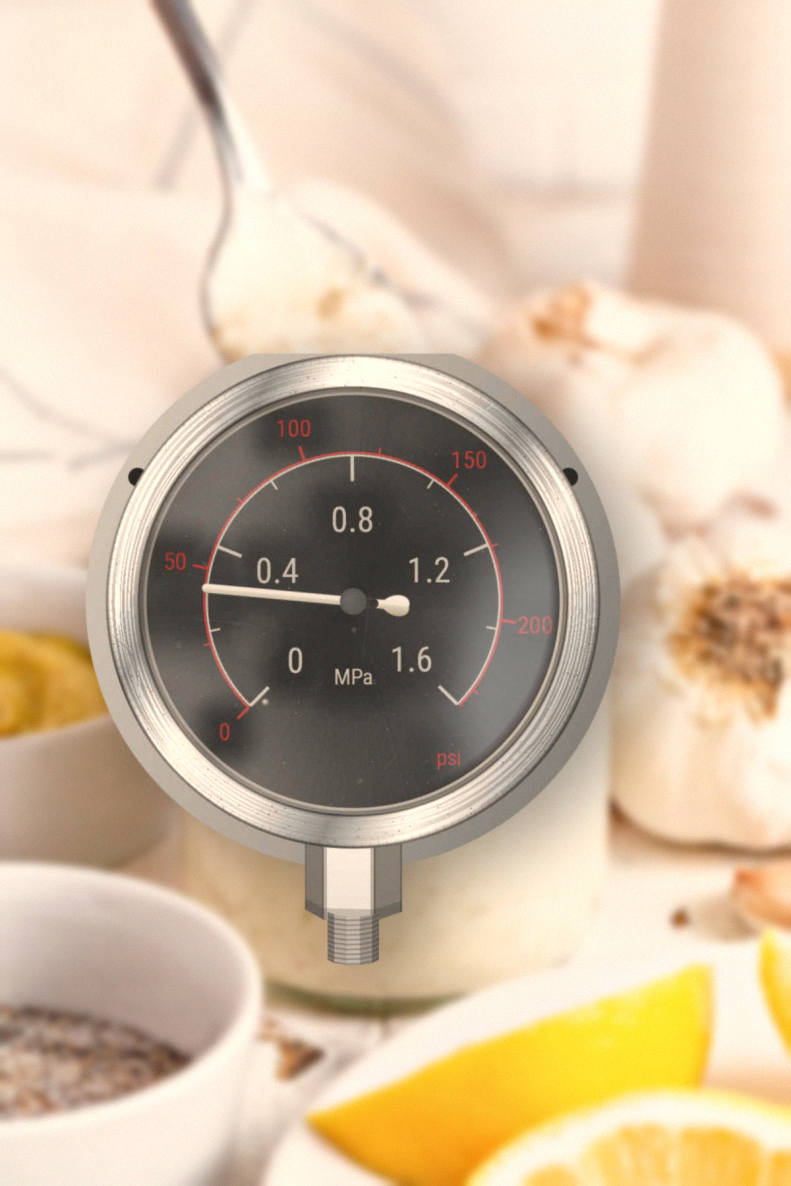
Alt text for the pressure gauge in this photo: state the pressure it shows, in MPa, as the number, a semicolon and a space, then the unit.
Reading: 0.3; MPa
